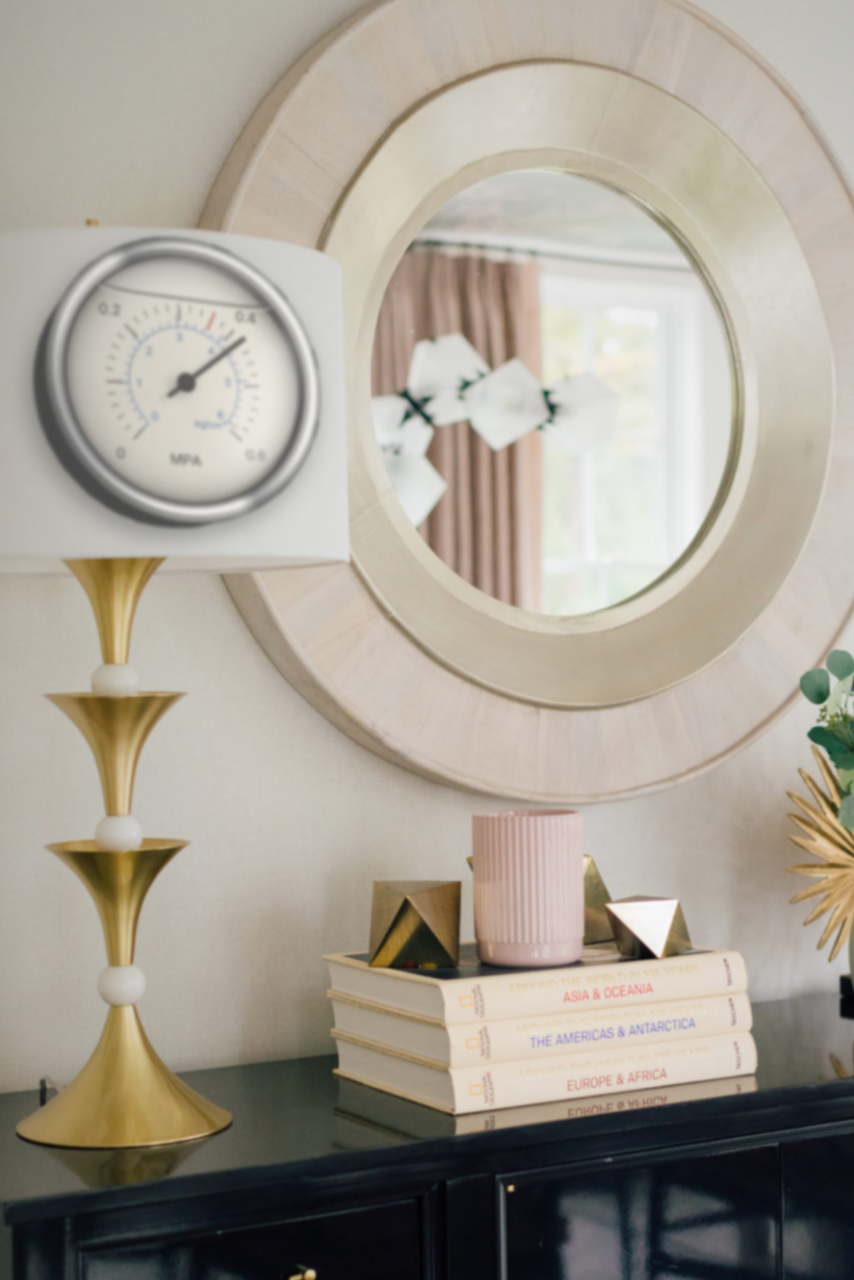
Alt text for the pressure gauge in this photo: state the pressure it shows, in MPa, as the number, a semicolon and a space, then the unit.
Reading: 0.42; MPa
